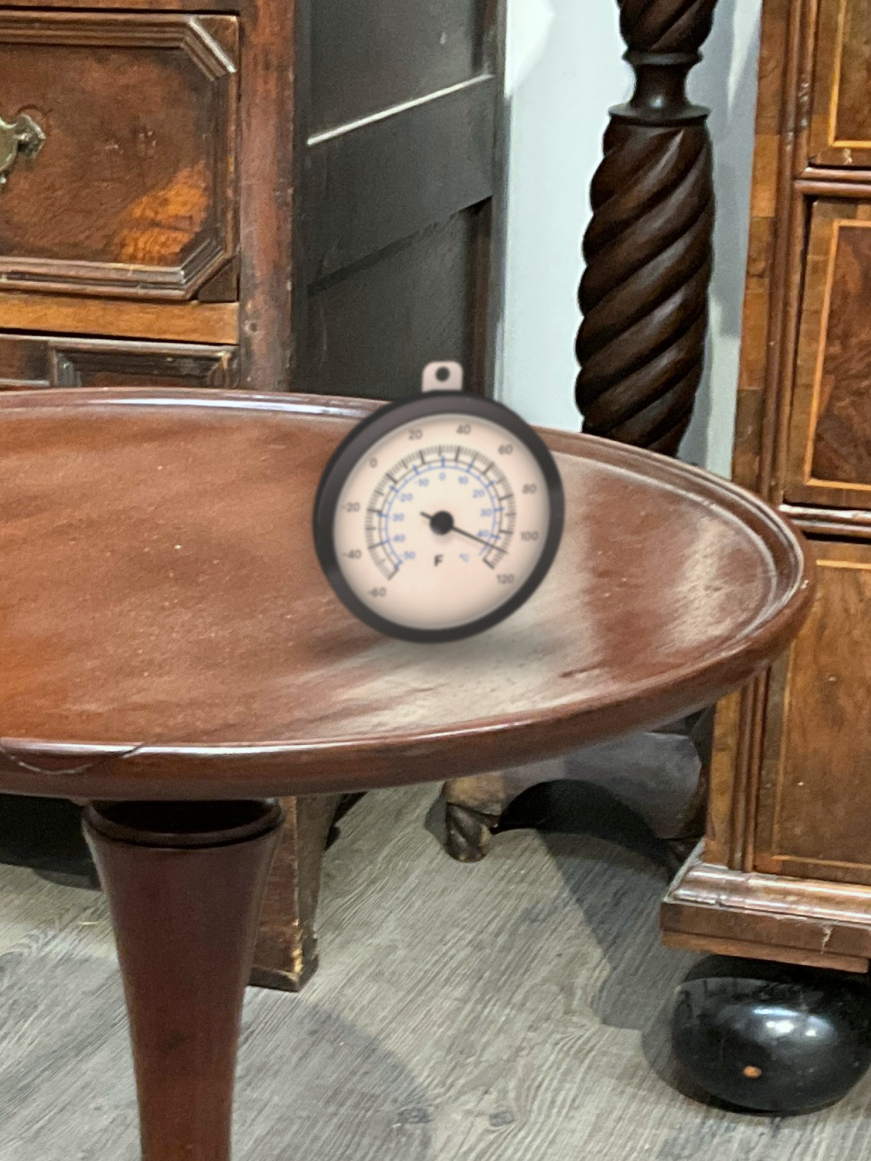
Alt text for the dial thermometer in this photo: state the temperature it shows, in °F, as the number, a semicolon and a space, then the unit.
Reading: 110; °F
